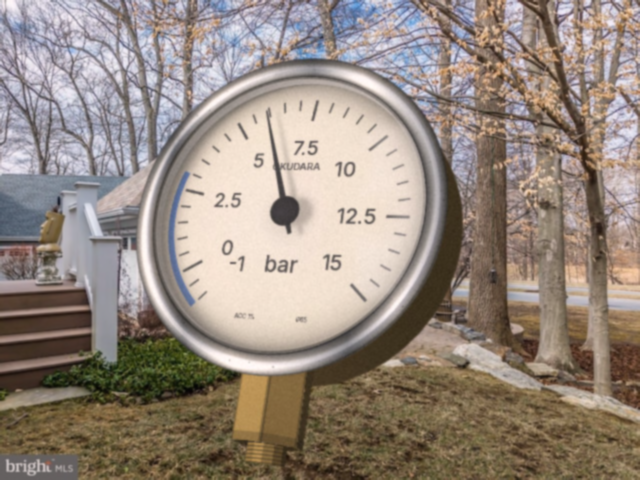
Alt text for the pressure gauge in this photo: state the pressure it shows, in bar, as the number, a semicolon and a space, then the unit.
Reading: 6; bar
